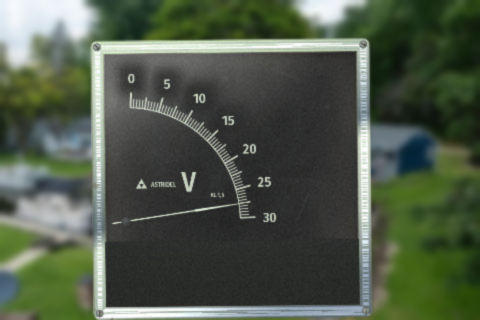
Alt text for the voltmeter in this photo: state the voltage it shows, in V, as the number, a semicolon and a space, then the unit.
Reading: 27.5; V
